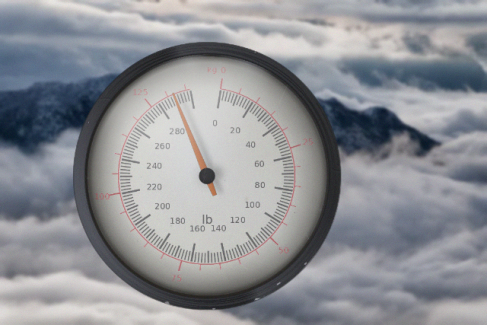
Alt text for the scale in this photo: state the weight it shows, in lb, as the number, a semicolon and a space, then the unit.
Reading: 290; lb
